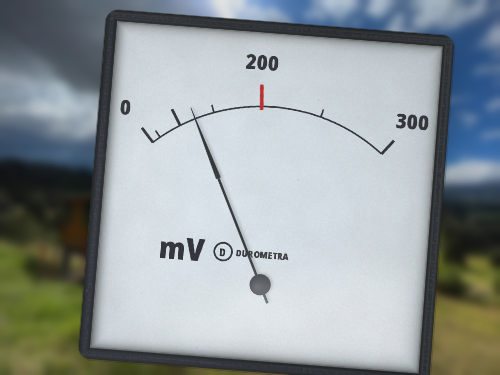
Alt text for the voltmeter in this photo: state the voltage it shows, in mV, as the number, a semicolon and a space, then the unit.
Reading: 125; mV
